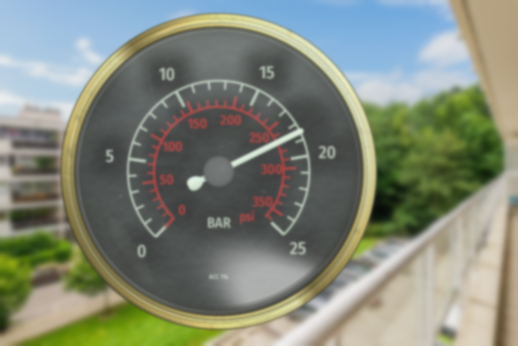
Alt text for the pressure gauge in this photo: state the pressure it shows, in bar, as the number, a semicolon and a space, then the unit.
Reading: 18.5; bar
